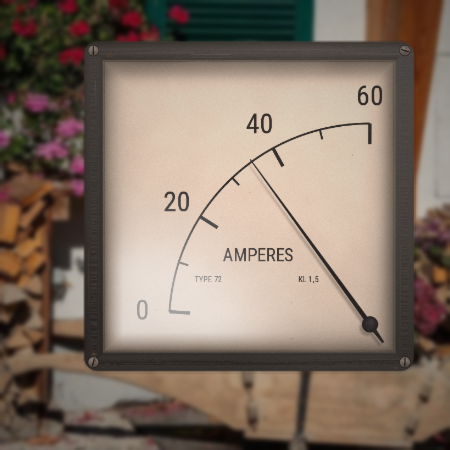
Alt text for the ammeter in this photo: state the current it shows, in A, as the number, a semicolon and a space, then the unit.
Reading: 35; A
